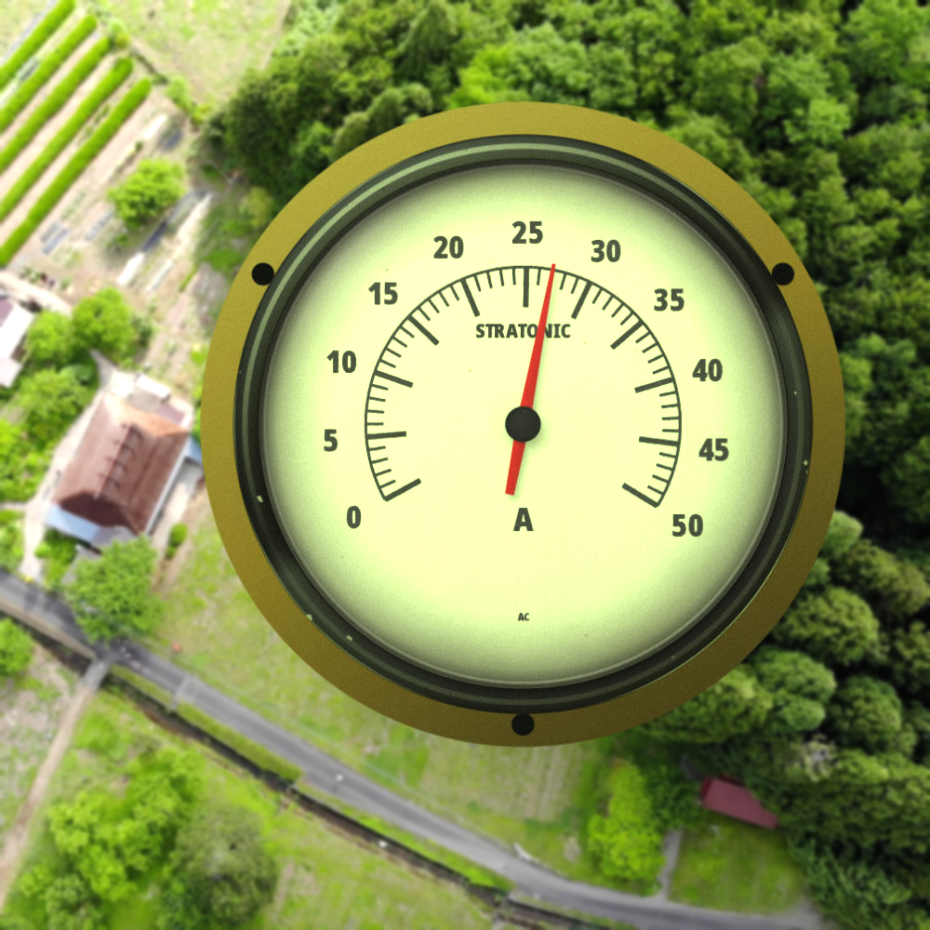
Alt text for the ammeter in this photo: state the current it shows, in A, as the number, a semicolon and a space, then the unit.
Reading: 27; A
